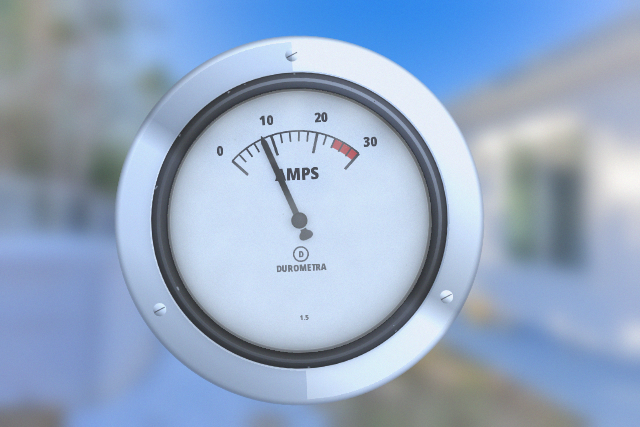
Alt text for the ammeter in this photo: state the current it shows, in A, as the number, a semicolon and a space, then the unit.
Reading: 8; A
